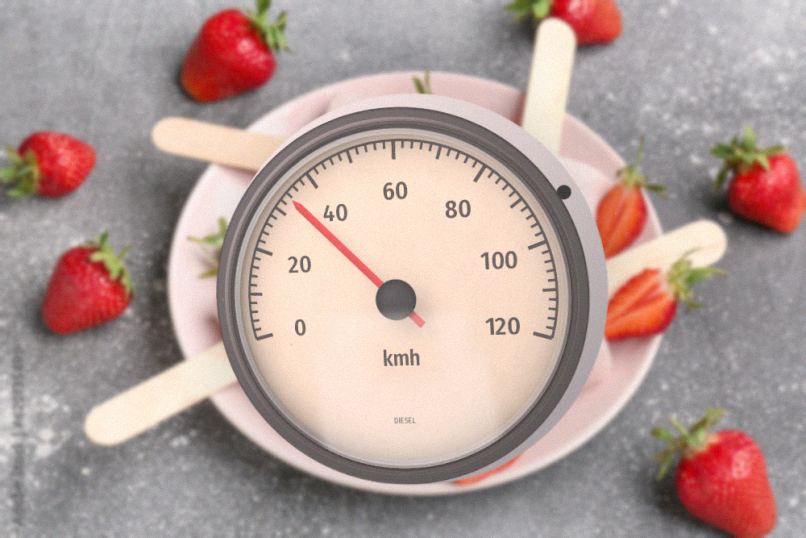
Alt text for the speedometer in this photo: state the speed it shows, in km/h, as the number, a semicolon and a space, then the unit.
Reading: 34; km/h
